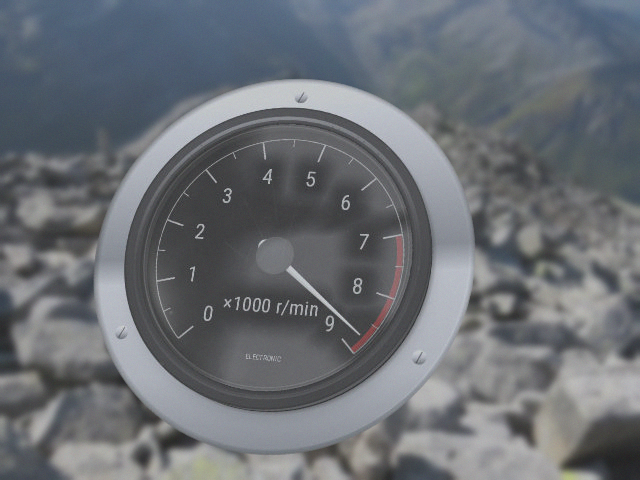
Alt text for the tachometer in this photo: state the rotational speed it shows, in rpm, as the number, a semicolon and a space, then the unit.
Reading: 8750; rpm
